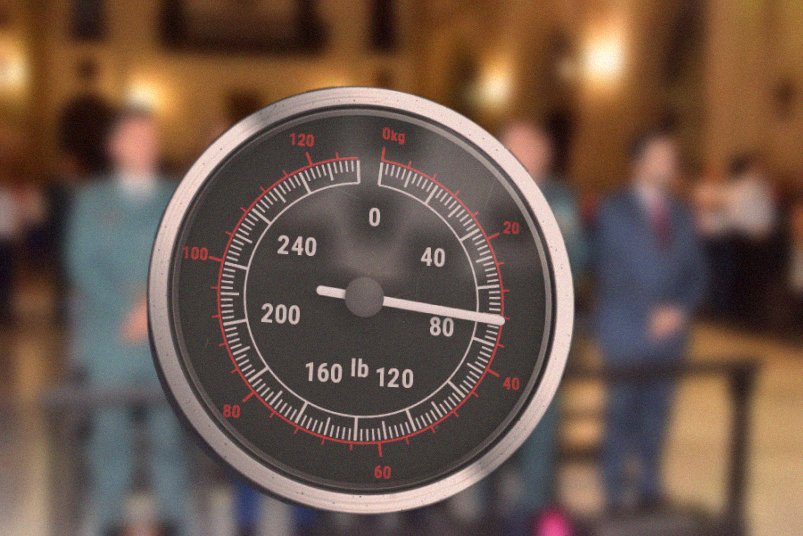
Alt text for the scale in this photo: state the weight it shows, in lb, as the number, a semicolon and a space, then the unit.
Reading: 72; lb
